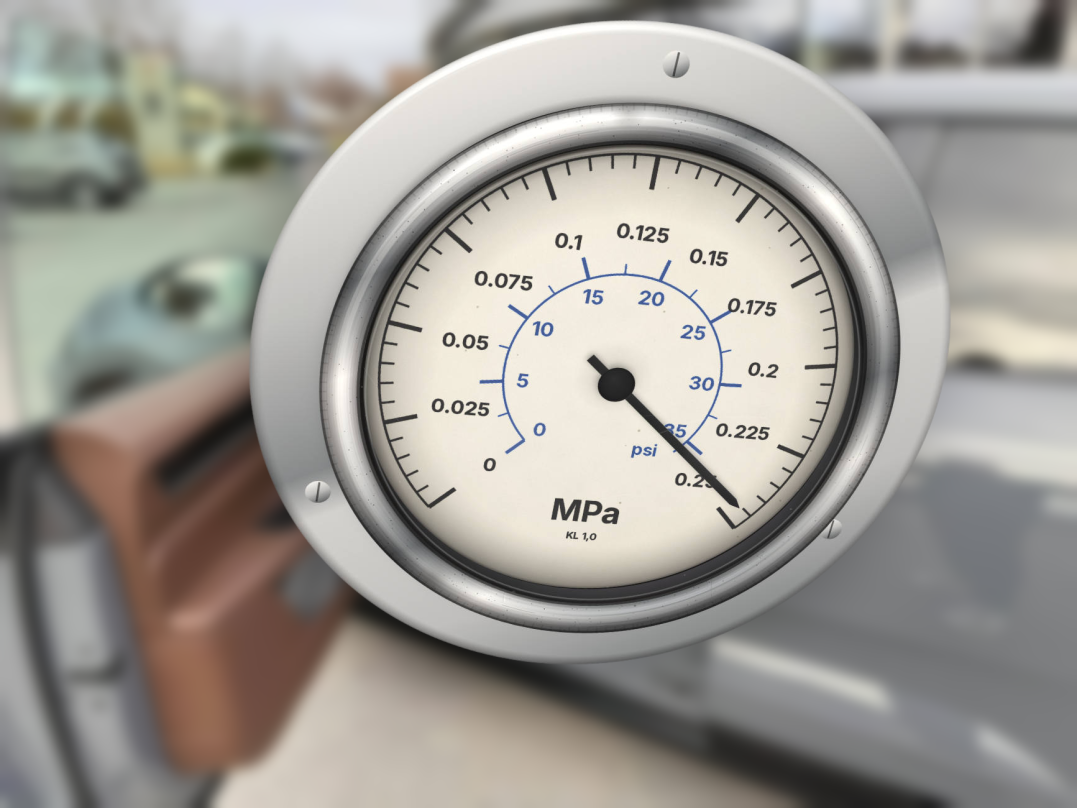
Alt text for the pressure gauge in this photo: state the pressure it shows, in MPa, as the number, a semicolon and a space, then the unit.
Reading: 0.245; MPa
